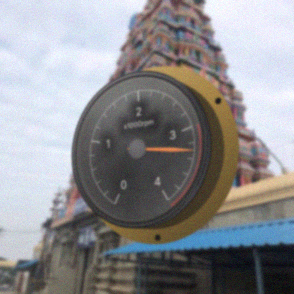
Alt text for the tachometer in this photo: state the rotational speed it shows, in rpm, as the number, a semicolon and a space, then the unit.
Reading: 3300; rpm
